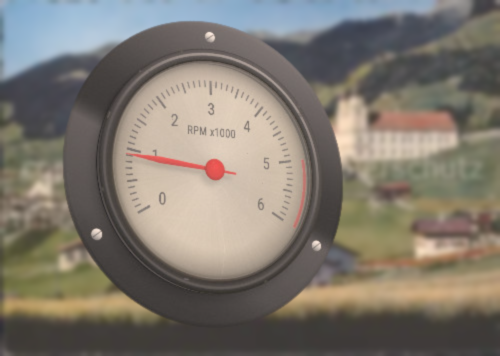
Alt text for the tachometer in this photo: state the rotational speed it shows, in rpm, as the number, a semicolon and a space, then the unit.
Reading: 900; rpm
